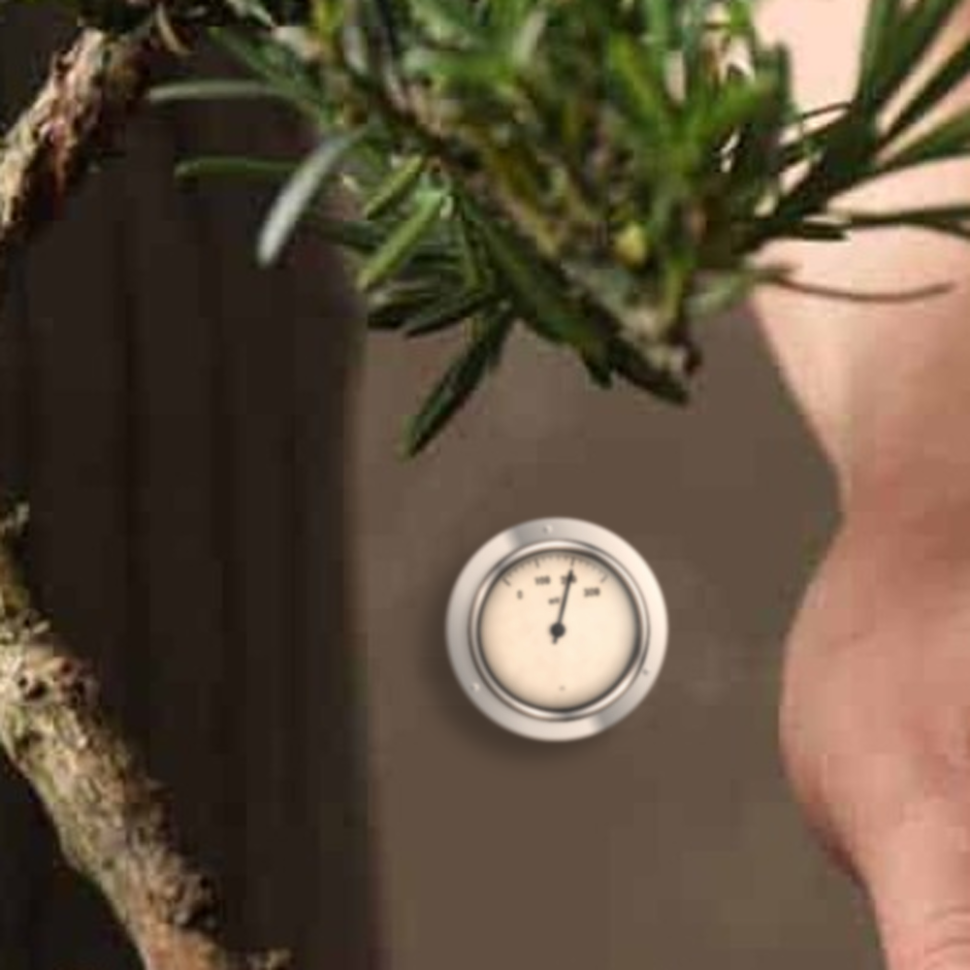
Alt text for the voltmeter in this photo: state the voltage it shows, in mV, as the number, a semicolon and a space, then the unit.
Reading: 200; mV
